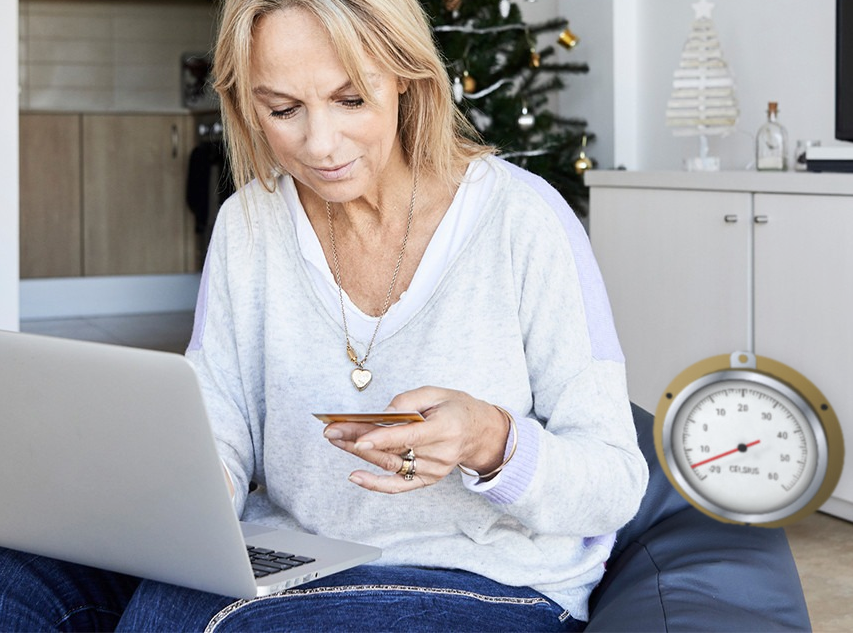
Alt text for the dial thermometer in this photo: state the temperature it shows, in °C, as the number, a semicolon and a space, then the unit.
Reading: -15; °C
